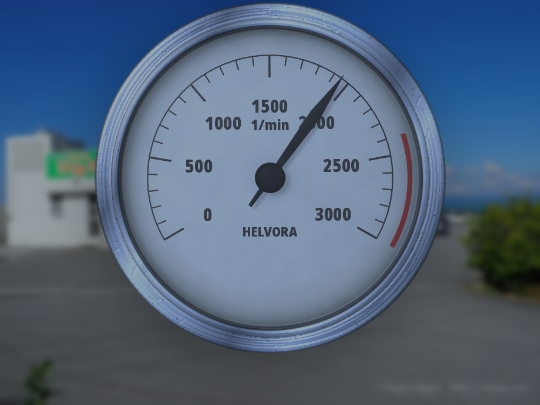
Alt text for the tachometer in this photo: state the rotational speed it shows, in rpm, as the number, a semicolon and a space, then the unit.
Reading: 1950; rpm
